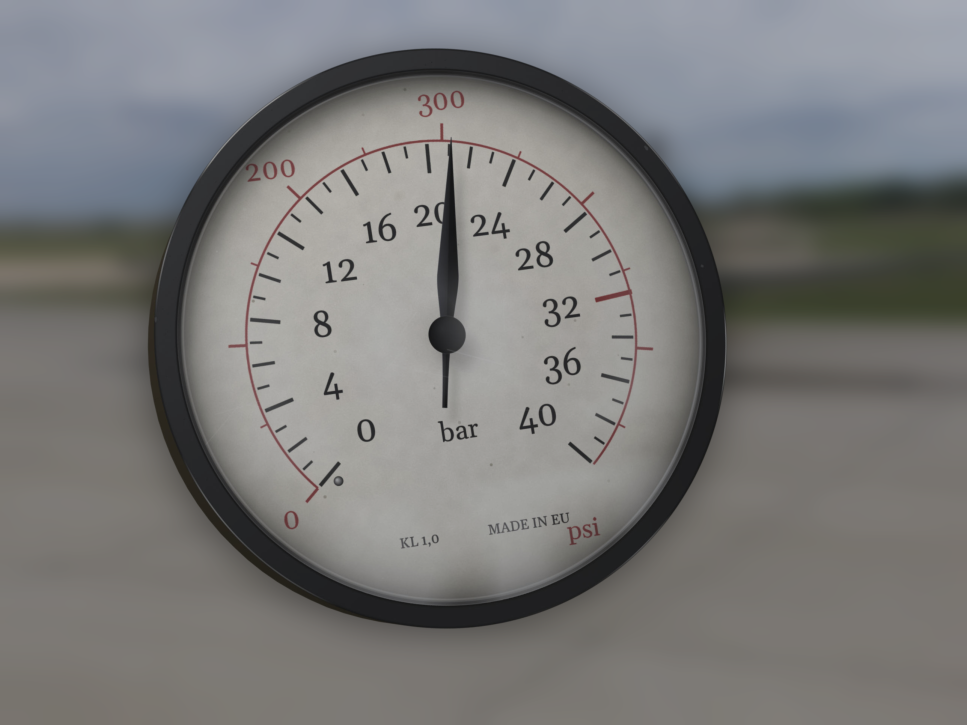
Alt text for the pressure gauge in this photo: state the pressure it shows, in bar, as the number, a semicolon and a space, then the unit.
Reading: 21; bar
